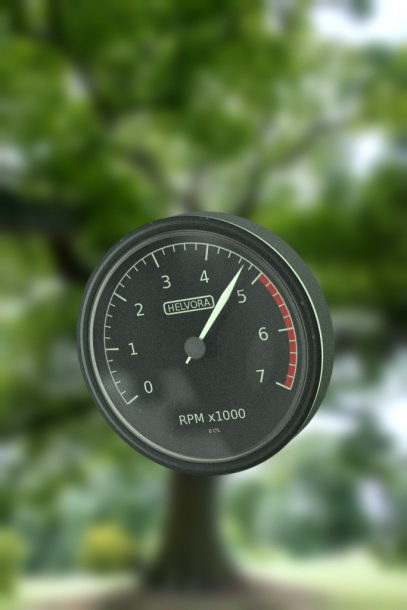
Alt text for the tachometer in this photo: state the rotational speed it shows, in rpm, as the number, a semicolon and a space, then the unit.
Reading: 4700; rpm
